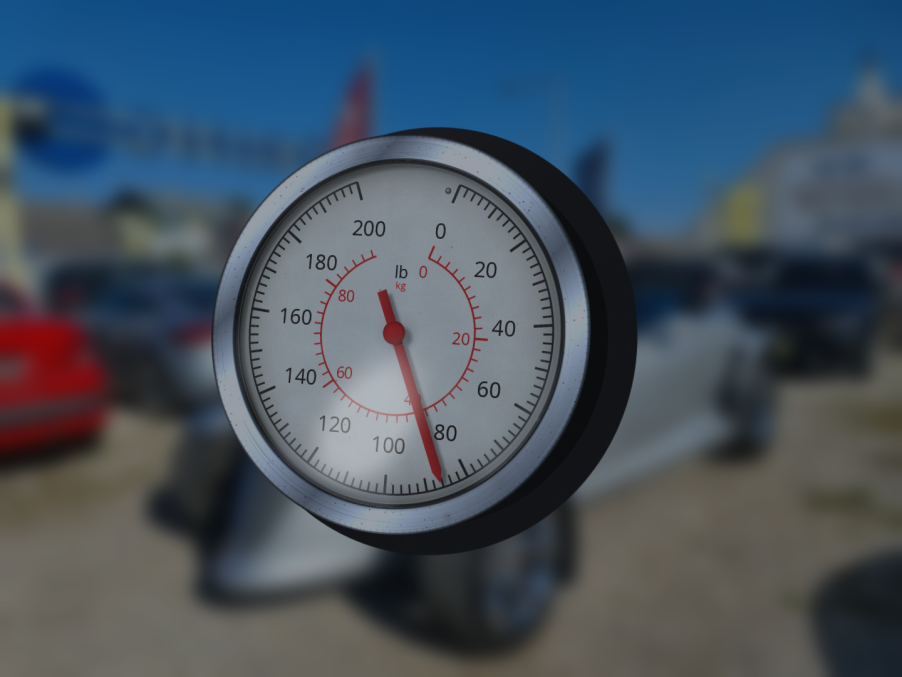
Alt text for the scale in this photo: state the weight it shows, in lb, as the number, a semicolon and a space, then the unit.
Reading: 86; lb
